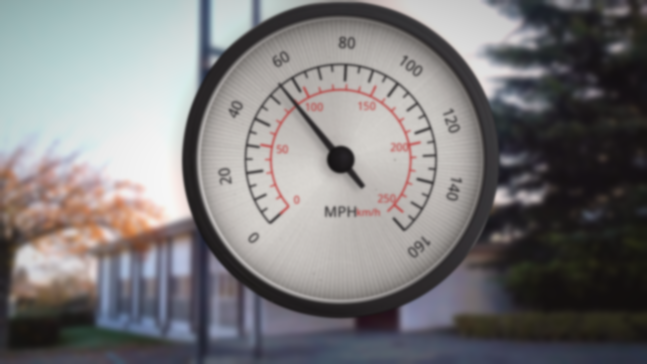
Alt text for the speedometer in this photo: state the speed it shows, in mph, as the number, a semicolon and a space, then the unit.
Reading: 55; mph
